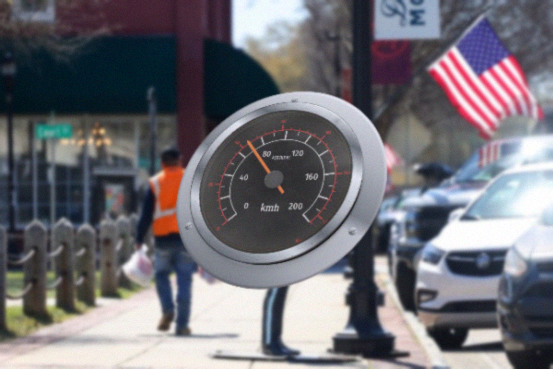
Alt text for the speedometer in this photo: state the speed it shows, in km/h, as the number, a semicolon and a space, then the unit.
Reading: 70; km/h
